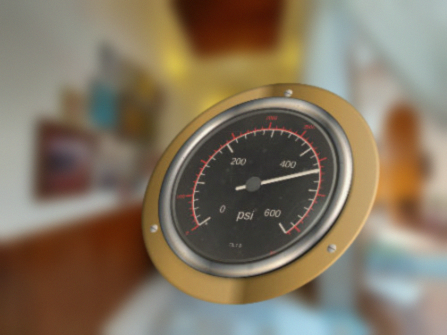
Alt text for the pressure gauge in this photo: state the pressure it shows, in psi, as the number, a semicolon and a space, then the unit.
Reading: 460; psi
